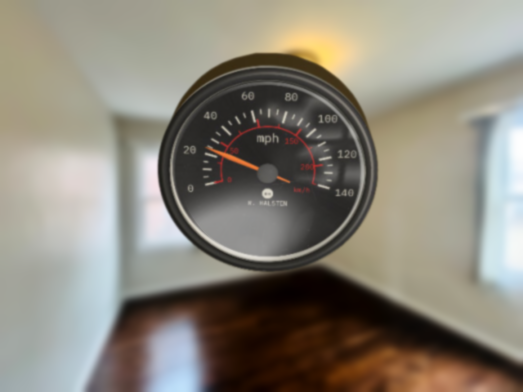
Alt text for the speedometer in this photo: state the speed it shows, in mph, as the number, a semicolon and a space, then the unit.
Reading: 25; mph
